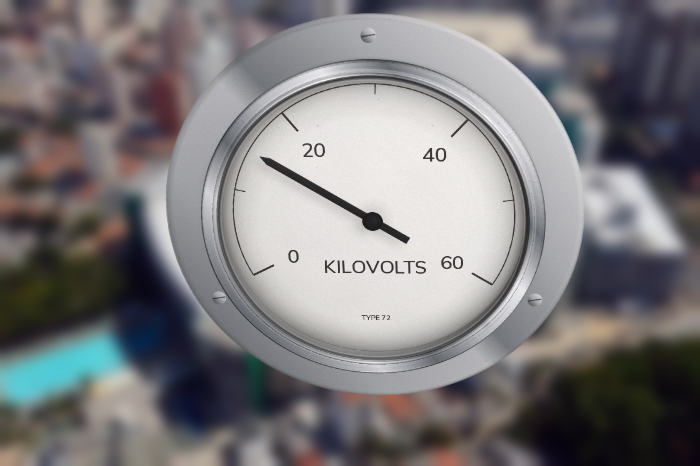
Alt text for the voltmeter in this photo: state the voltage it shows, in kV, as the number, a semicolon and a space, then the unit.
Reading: 15; kV
